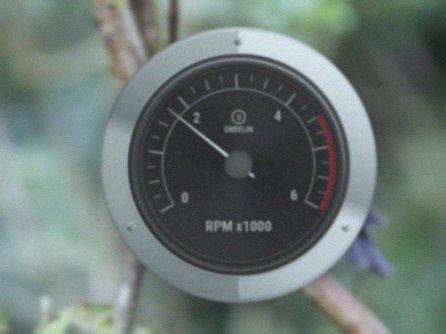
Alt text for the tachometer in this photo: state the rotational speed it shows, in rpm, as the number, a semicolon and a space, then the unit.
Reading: 1750; rpm
